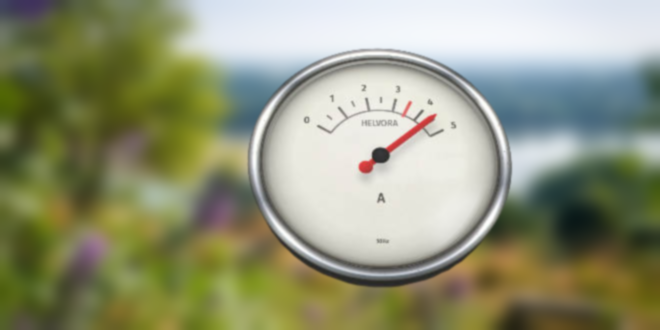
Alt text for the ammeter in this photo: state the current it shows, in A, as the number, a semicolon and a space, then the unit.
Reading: 4.5; A
